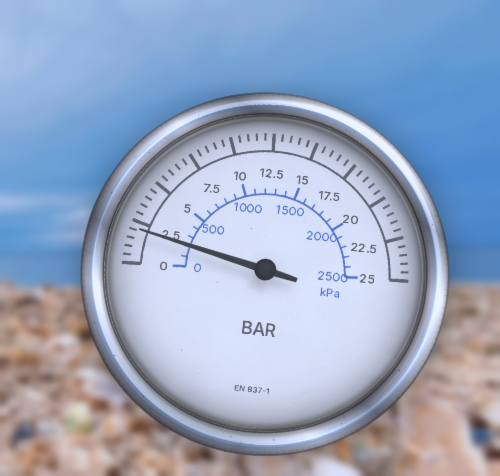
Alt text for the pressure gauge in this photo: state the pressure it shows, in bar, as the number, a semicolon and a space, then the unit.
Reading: 2; bar
